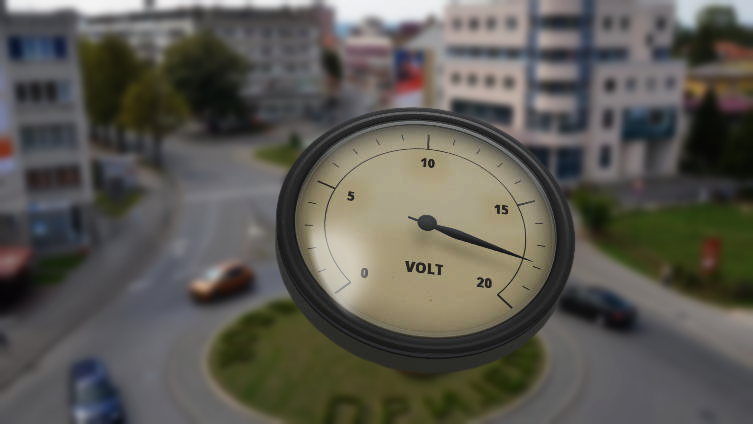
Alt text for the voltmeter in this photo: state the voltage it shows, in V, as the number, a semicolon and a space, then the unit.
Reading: 18; V
